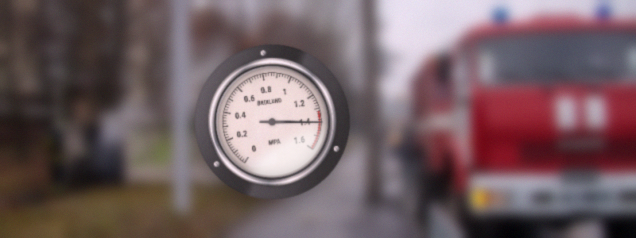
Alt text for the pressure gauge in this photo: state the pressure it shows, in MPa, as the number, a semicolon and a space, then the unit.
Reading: 1.4; MPa
